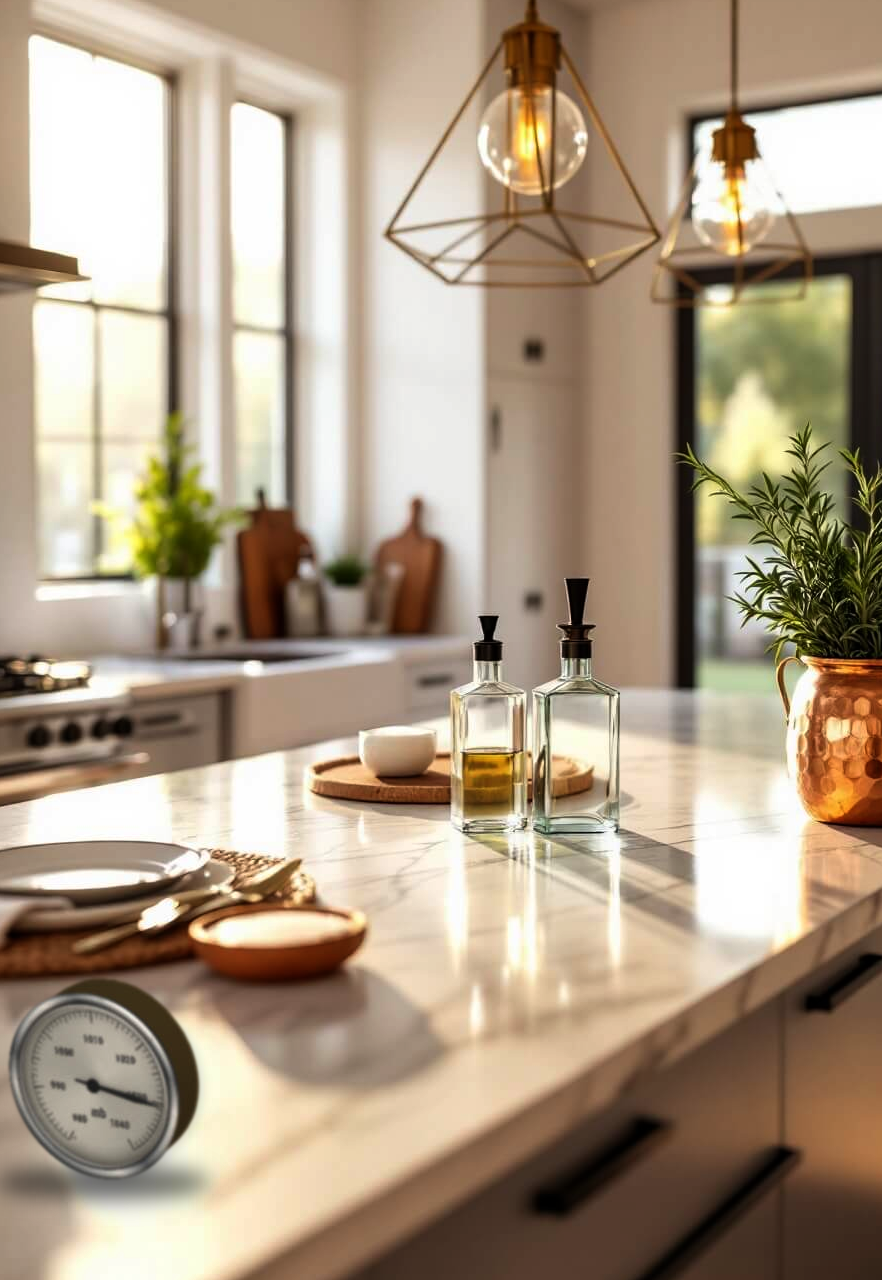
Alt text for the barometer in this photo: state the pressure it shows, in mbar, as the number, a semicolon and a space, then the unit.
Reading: 1030; mbar
